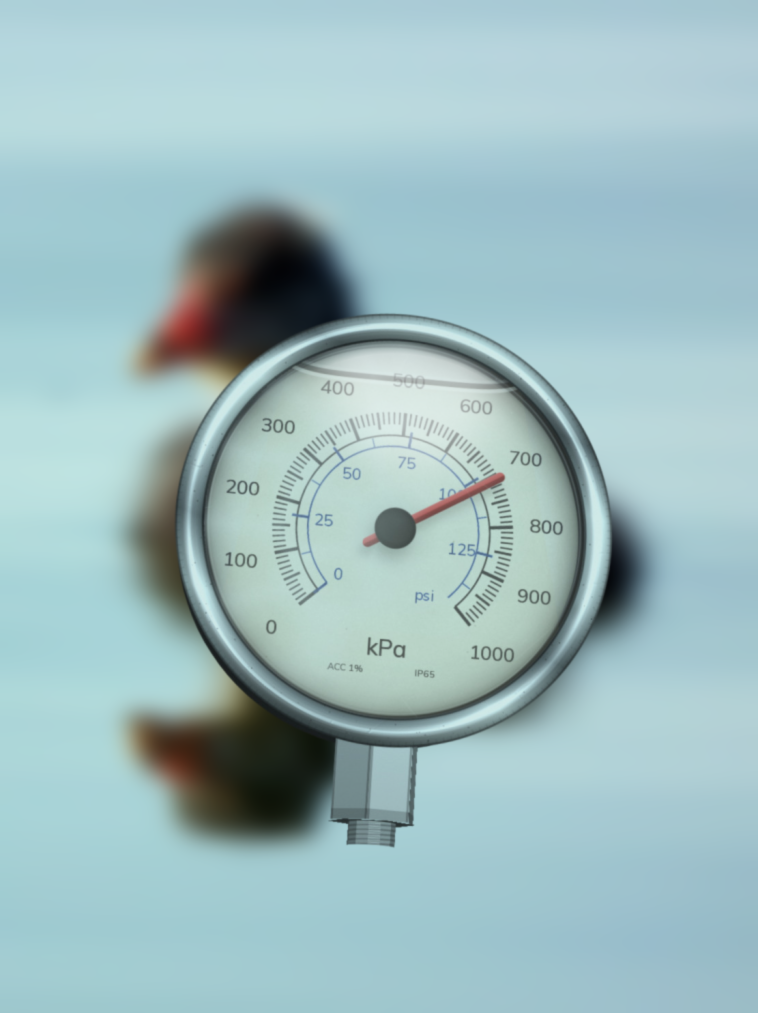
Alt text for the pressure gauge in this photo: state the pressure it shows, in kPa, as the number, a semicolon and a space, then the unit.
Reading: 710; kPa
